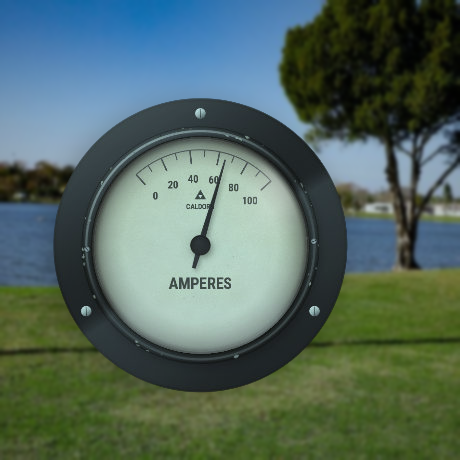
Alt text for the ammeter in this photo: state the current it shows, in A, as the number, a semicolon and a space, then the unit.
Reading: 65; A
